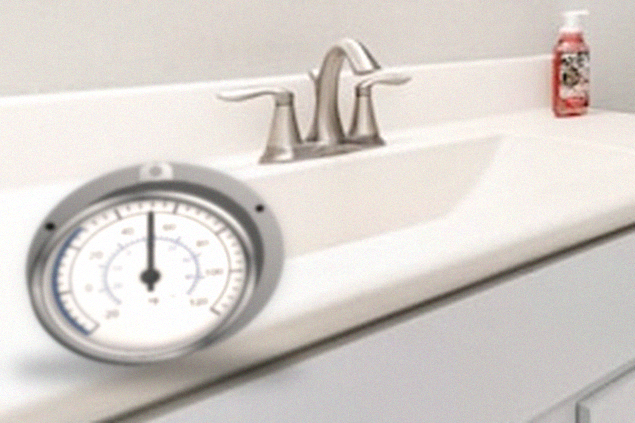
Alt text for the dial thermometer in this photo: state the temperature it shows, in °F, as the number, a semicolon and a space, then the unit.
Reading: 52; °F
